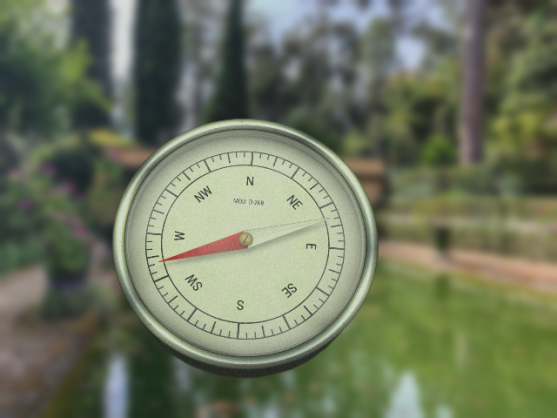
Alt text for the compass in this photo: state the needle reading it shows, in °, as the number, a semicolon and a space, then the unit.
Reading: 250; °
